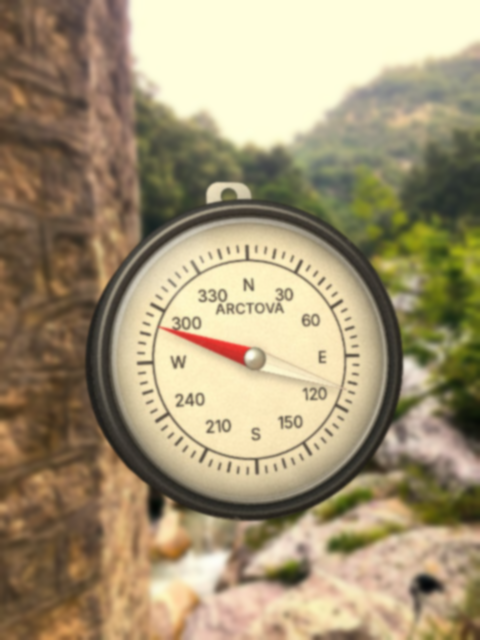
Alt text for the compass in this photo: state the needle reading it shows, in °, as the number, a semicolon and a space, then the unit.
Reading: 290; °
